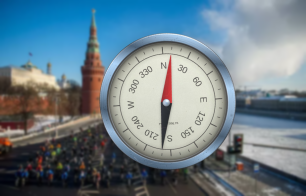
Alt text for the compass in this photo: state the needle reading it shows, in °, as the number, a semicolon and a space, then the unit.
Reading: 10; °
